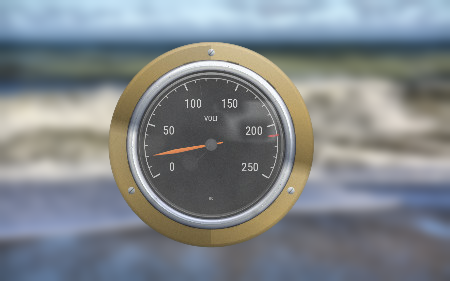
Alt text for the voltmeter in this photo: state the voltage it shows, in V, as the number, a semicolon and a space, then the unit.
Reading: 20; V
